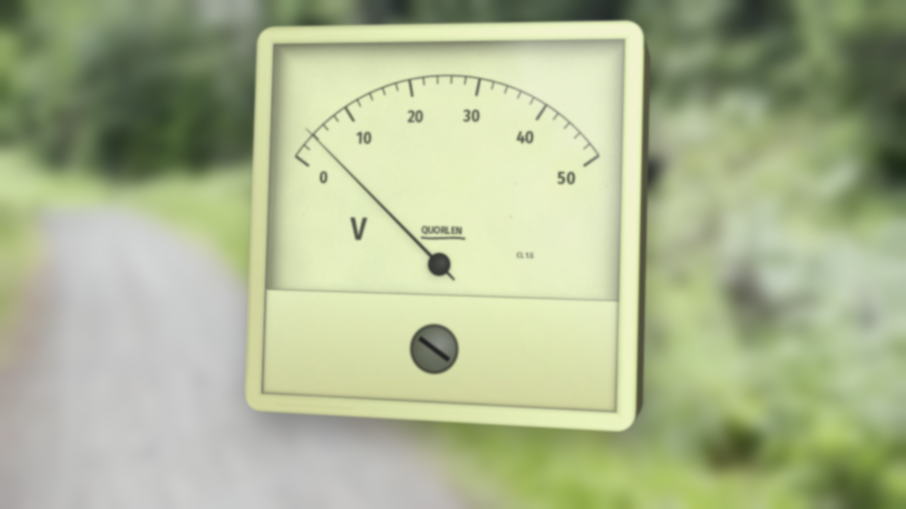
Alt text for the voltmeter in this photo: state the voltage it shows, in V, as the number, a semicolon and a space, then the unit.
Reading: 4; V
